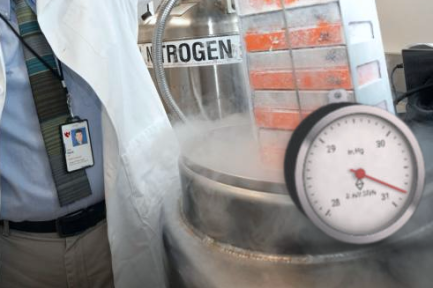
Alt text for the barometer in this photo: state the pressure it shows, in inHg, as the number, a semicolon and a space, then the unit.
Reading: 30.8; inHg
